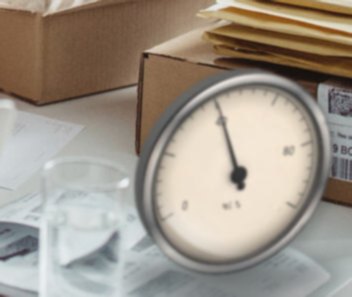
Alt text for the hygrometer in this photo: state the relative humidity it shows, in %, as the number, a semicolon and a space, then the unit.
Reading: 40; %
